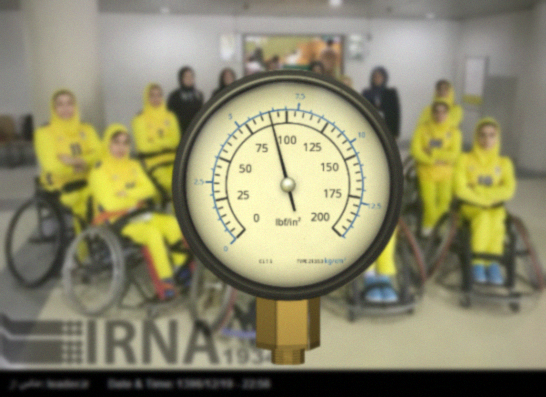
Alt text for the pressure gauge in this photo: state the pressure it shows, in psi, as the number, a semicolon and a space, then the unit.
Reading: 90; psi
